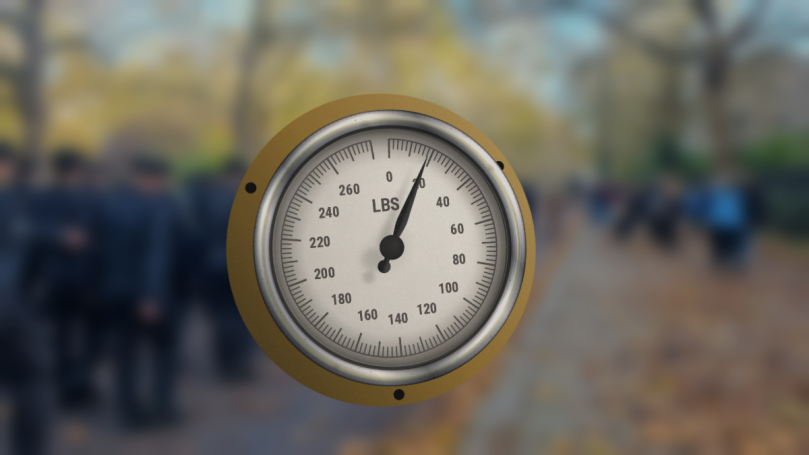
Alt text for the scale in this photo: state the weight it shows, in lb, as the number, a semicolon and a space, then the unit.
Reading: 18; lb
